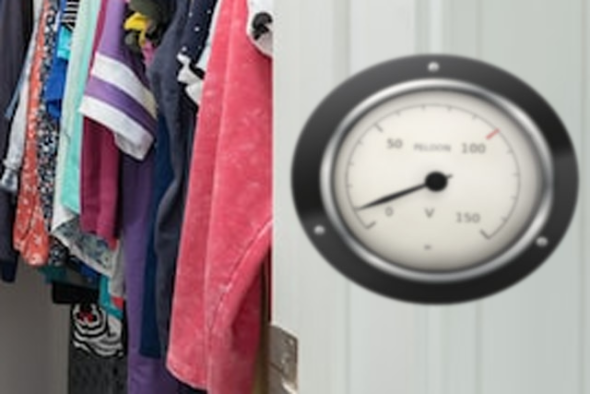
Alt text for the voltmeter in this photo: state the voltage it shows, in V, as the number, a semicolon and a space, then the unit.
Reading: 10; V
